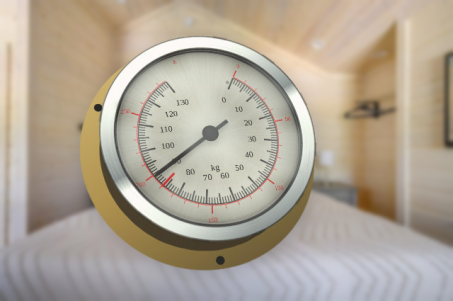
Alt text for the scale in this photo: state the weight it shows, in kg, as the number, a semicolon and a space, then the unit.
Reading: 90; kg
